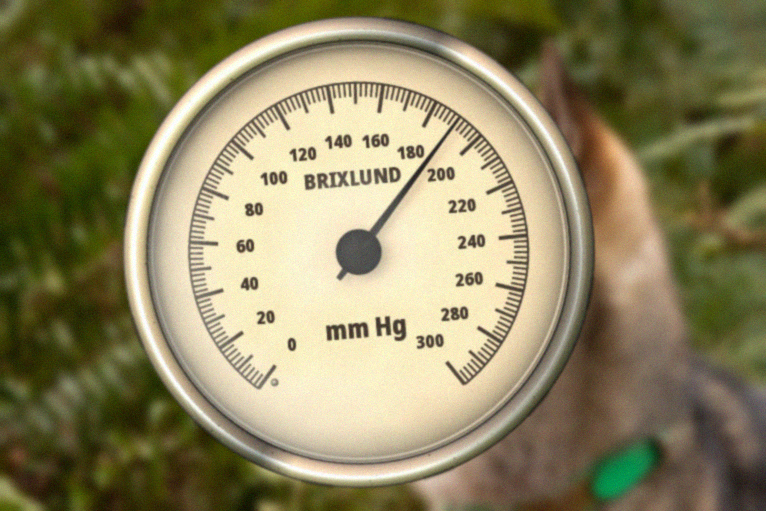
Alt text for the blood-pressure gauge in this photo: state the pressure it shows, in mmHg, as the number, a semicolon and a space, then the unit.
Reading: 190; mmHg
